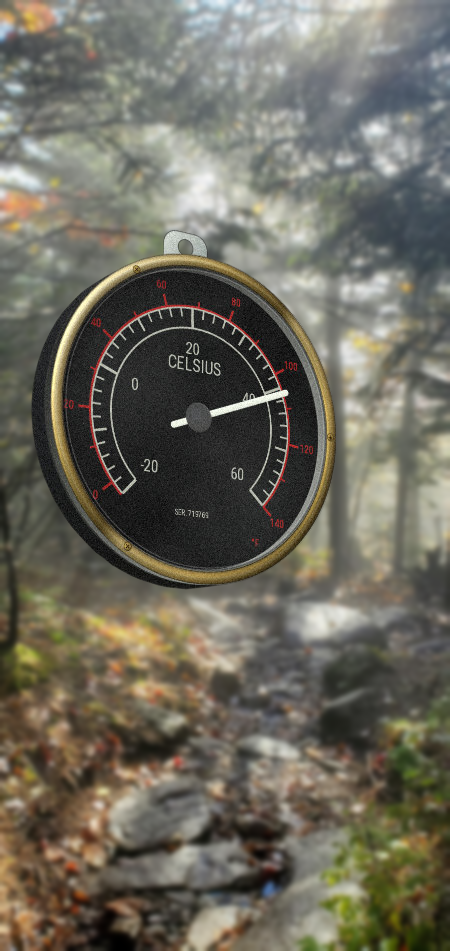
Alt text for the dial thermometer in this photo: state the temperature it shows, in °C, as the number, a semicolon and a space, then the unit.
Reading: 41; °C
